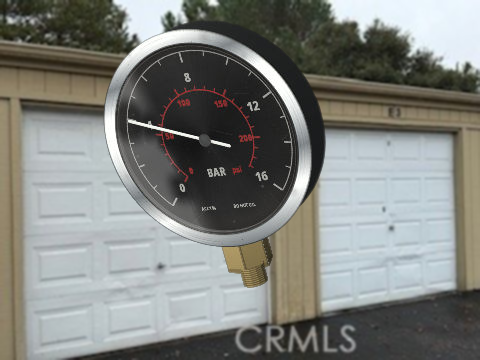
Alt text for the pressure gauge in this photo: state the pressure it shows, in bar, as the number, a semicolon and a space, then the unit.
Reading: 4; bar
